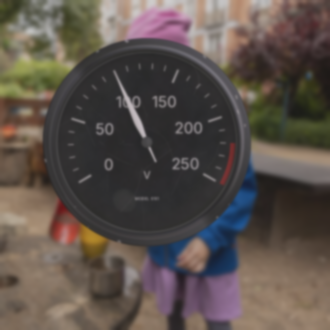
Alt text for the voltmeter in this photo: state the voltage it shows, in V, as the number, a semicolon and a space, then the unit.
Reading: 100; V
